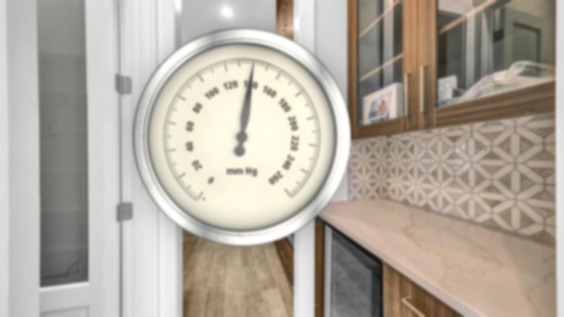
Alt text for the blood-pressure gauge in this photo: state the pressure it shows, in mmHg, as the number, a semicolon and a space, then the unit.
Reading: 140; mmHg
